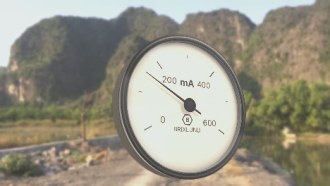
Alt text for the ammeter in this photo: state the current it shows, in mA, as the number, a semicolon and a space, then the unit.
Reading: 150; mA
